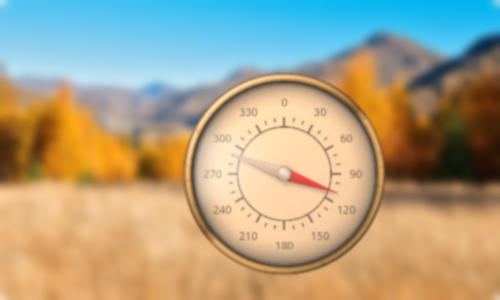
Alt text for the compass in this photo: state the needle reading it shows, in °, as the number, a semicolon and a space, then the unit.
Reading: 110; °
